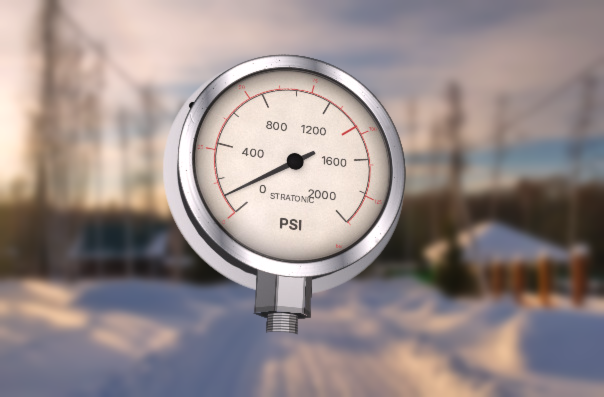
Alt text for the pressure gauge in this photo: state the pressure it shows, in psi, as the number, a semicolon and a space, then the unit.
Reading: 100; psi
